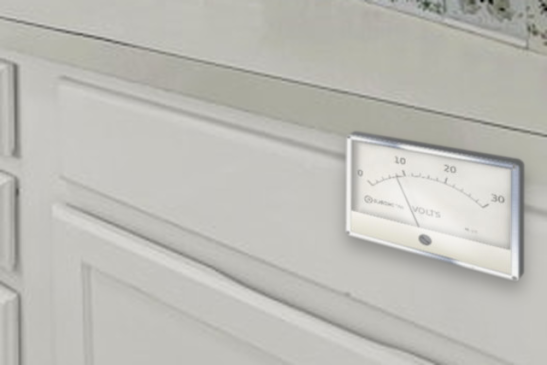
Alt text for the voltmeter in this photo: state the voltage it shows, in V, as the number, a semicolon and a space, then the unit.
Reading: 8; V
